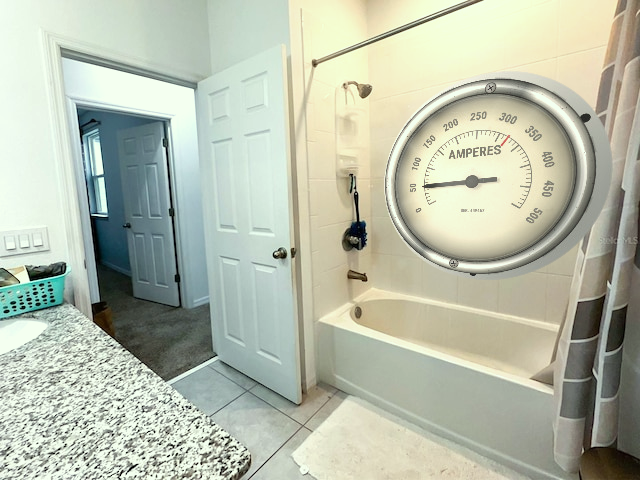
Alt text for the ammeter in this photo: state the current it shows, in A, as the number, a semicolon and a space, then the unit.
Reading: 50; A
